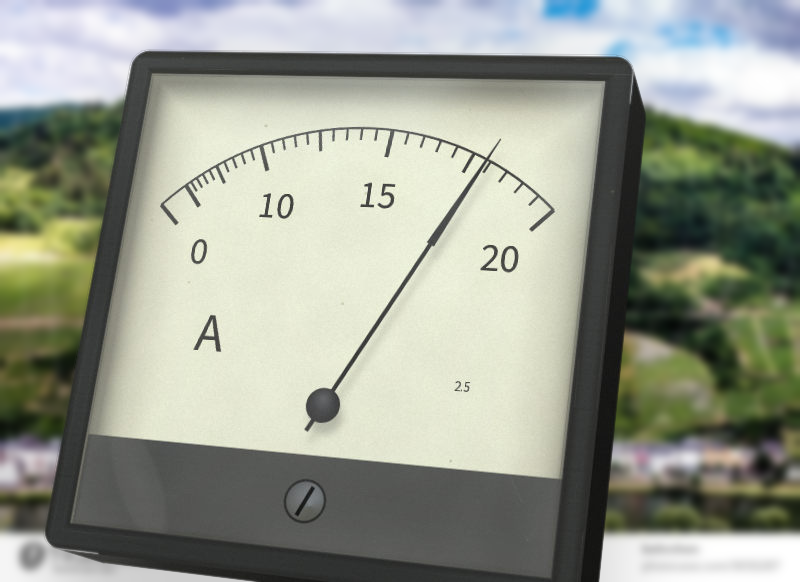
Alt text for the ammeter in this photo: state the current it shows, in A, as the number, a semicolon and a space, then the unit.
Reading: 18; A
